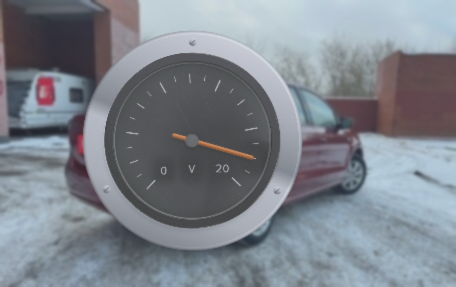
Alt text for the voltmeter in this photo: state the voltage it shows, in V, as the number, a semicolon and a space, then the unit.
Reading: 18; V
